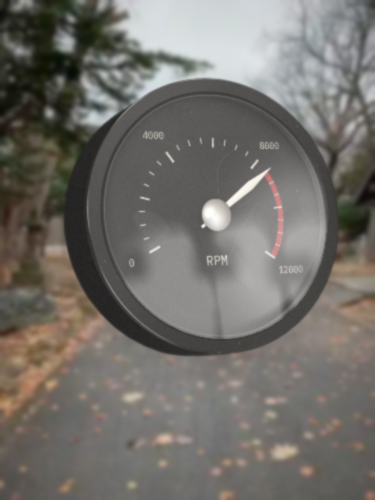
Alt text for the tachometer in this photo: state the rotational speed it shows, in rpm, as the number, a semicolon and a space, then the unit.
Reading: 8500; rpm
